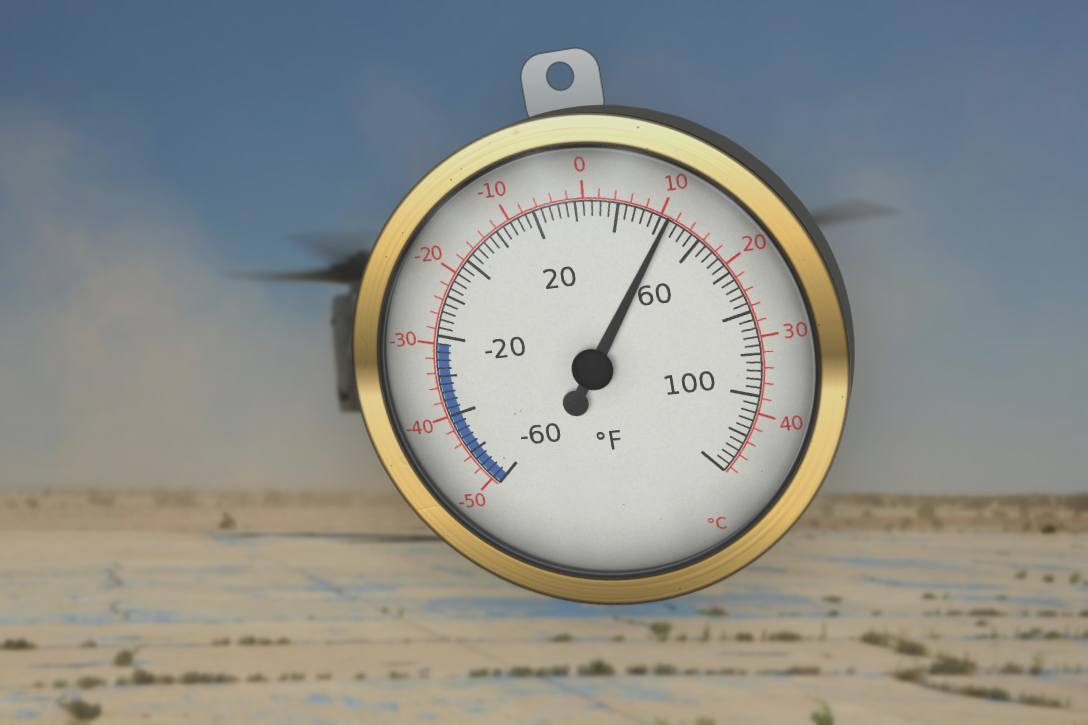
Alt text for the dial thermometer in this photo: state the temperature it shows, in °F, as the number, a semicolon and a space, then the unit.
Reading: 52; °F
